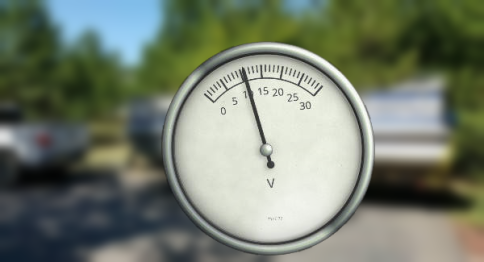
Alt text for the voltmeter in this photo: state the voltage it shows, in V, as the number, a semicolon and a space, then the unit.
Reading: 11; V
